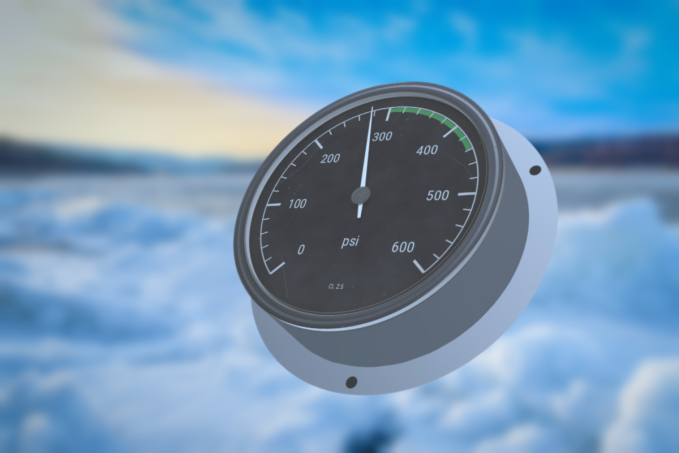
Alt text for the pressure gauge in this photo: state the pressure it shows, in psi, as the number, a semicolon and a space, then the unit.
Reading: 280; psi
